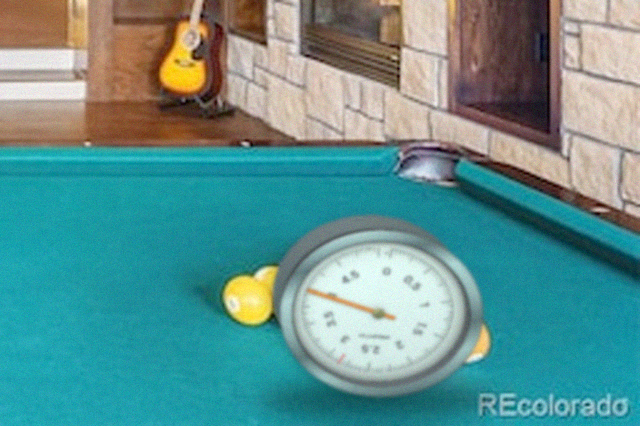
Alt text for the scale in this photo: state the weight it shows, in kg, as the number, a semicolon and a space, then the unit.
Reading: 4; kg
